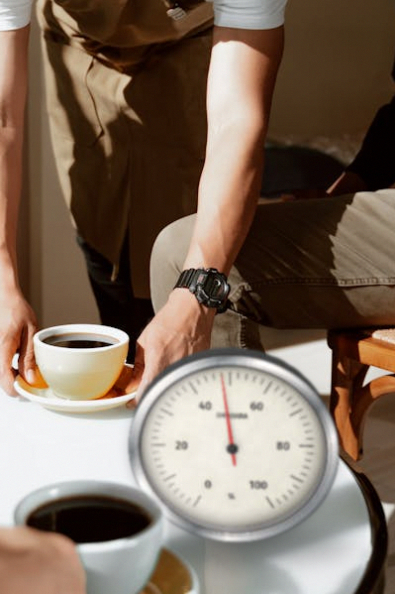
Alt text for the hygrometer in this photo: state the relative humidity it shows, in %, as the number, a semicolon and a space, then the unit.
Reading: 48; %
